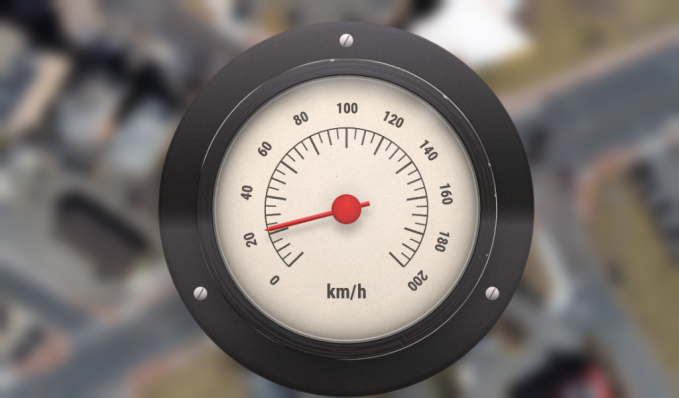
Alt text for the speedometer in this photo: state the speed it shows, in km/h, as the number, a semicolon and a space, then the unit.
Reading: 22.5; km/h
